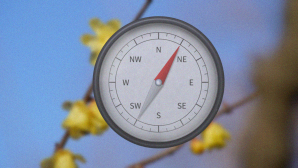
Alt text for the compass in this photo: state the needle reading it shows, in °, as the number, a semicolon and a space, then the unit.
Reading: 30; °
